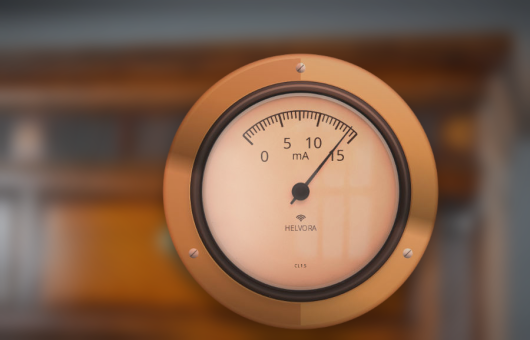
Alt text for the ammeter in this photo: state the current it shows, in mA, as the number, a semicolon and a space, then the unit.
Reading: 14; mA
